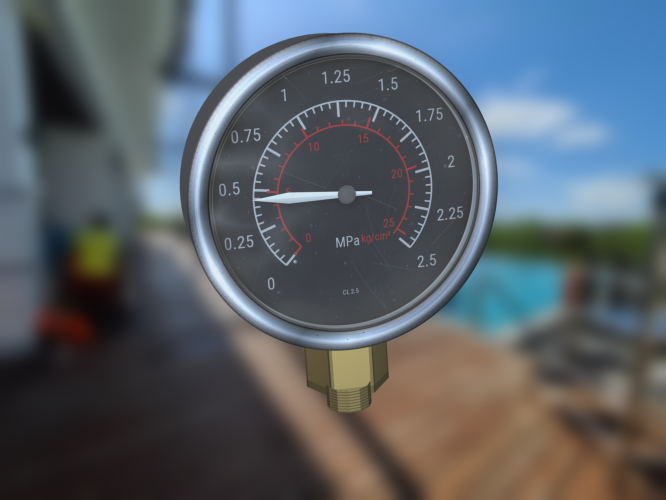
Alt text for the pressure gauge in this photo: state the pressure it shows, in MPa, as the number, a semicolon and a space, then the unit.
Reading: 0.45; MPa
